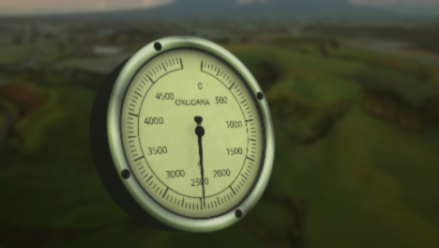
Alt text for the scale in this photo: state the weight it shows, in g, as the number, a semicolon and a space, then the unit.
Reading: 2500; g
